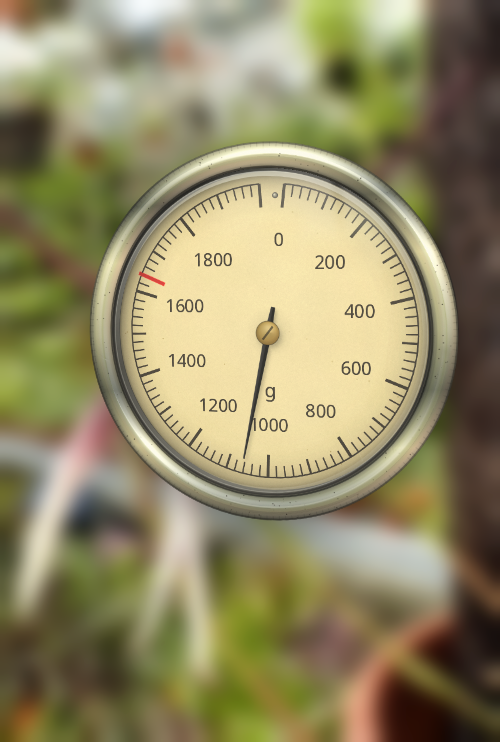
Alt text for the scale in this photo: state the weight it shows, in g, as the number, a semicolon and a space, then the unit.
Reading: 1060; g
